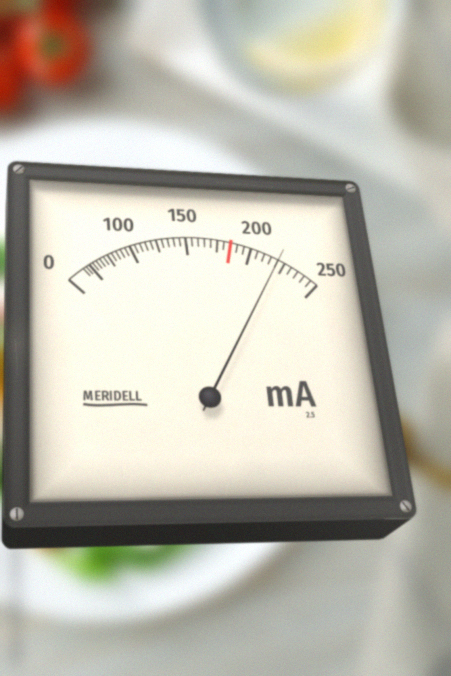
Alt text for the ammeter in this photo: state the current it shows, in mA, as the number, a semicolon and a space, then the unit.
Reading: 220; mA
